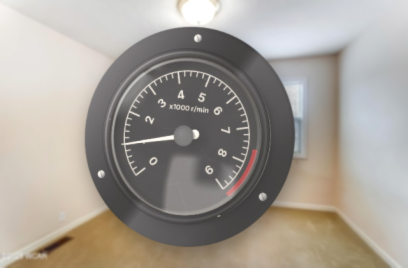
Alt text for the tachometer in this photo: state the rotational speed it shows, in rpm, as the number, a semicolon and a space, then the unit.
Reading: 1000; rpm
